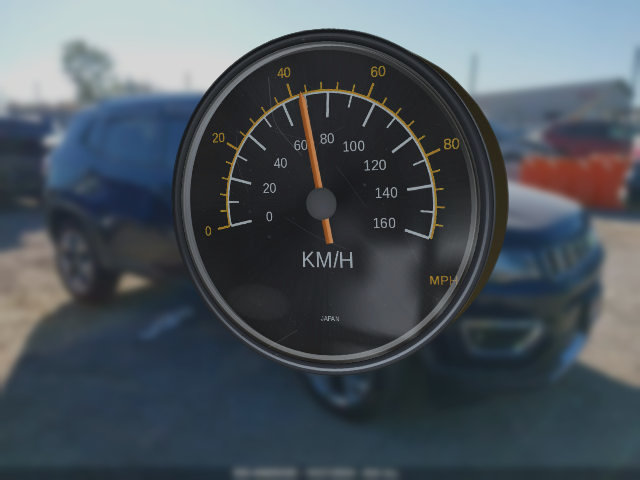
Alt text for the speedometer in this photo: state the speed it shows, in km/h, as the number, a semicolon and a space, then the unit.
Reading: 70; km/h
